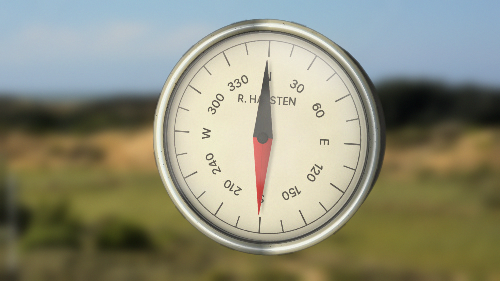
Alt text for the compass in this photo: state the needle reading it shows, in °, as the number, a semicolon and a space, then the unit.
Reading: 180; °
